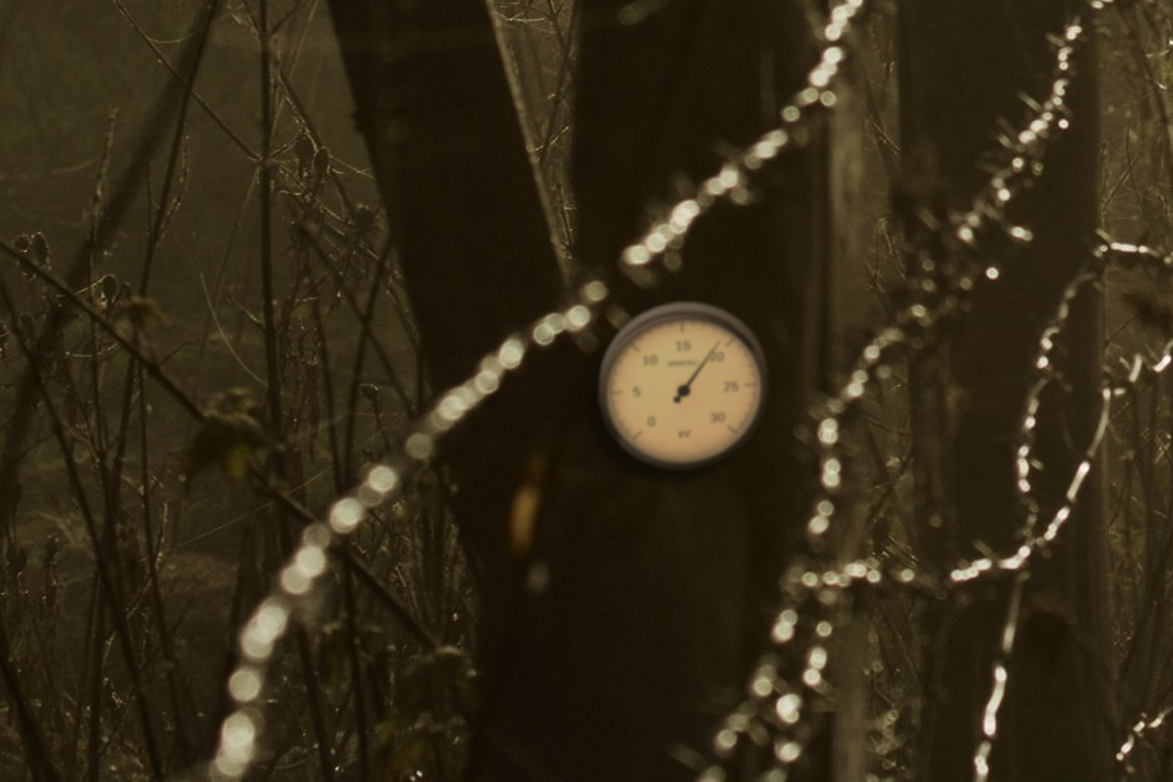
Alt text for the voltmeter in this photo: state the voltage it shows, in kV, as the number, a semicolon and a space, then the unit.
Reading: 19; kV
